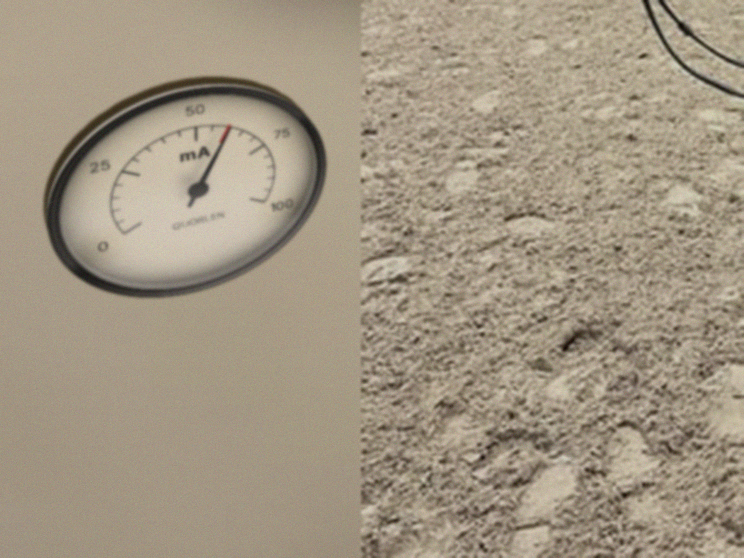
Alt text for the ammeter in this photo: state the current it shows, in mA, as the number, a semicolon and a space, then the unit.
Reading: 60; mA
